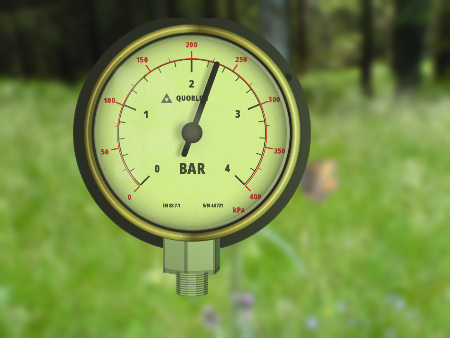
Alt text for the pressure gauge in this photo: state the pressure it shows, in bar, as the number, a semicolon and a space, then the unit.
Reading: 2.3; bar
